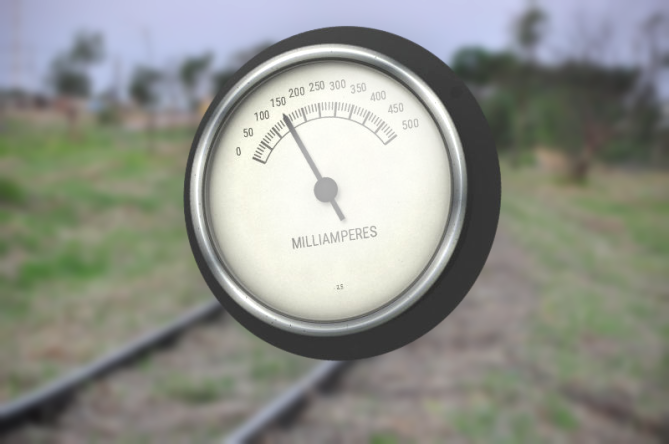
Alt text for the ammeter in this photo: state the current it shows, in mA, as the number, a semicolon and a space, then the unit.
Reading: 150; mA
